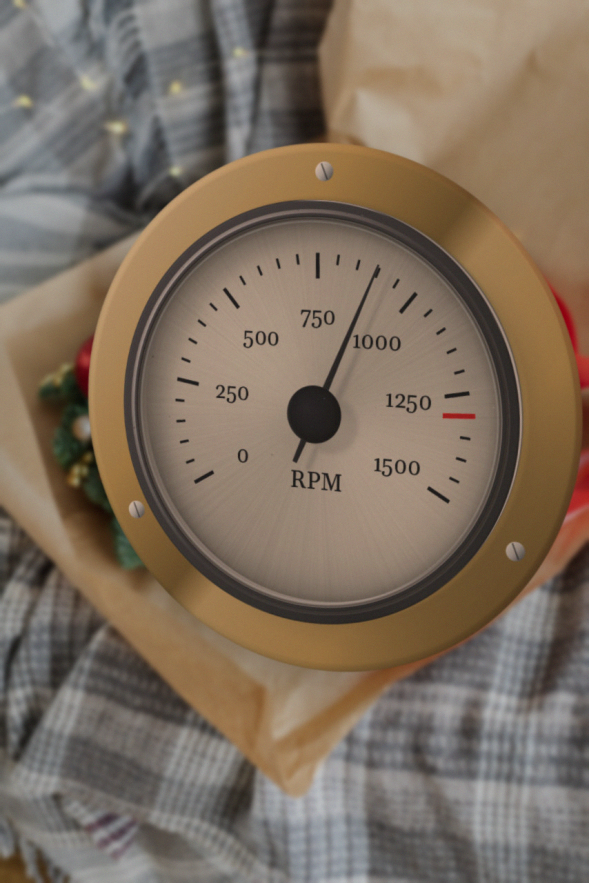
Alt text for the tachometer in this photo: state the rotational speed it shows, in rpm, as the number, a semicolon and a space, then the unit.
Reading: 900; rpm
